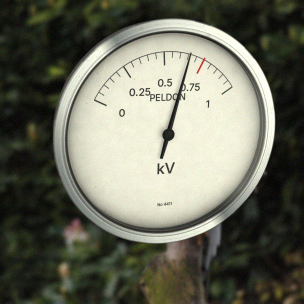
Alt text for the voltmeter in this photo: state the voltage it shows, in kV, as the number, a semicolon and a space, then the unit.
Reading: 0.65; kV
